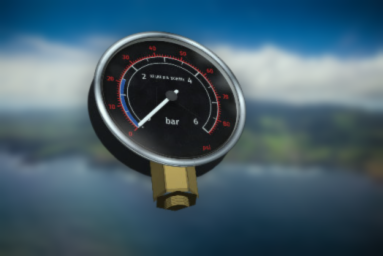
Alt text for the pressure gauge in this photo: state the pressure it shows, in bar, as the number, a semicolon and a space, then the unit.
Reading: 0; bar
